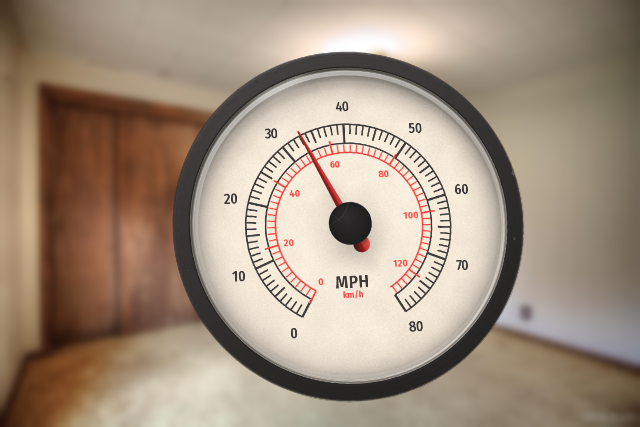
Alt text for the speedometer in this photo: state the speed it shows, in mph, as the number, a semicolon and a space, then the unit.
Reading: 33; mph
